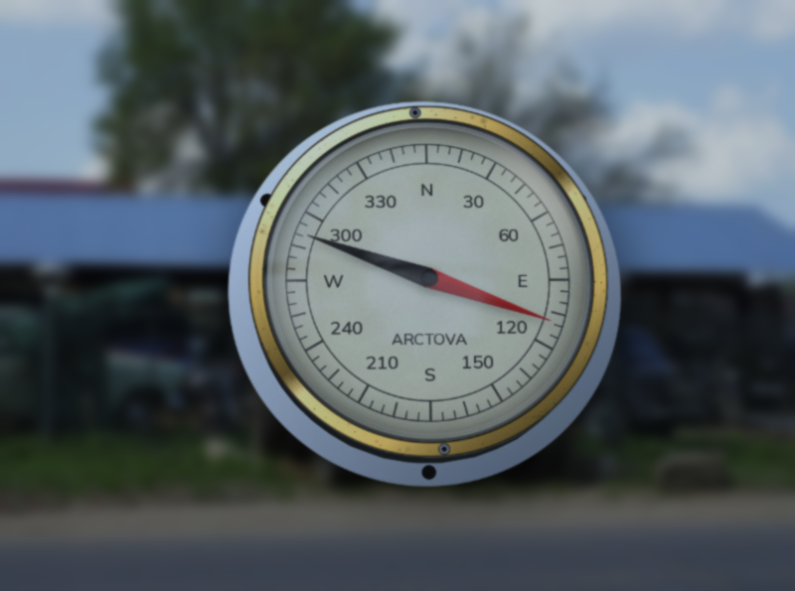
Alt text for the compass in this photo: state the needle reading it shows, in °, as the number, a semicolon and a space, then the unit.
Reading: 110; °
